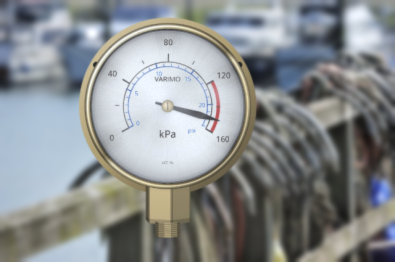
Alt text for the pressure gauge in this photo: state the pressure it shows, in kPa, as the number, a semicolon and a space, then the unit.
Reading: 150; kPa
